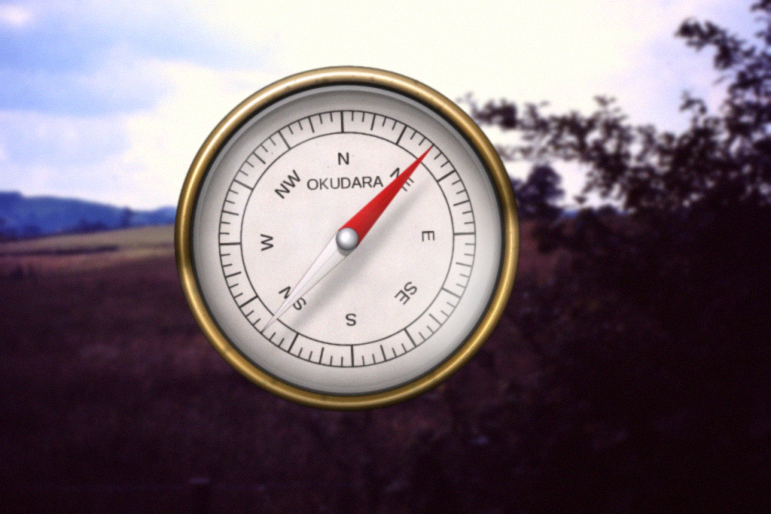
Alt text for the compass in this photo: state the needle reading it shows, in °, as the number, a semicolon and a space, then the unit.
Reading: 45; °
